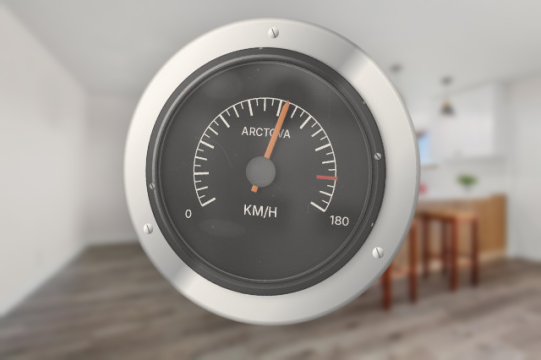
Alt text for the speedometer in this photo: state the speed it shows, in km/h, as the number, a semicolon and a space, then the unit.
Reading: 105; km/h
